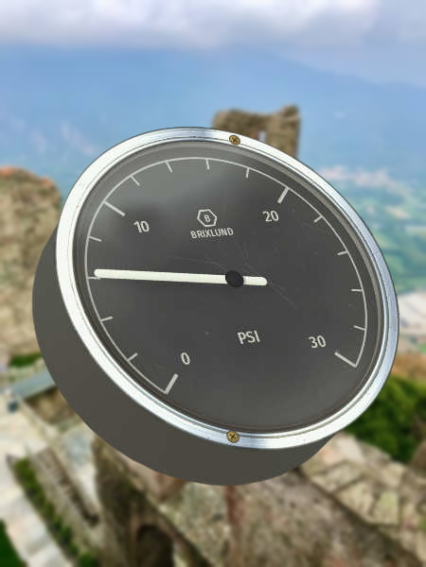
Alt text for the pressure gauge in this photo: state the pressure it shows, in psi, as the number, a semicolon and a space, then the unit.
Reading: 6; psi
